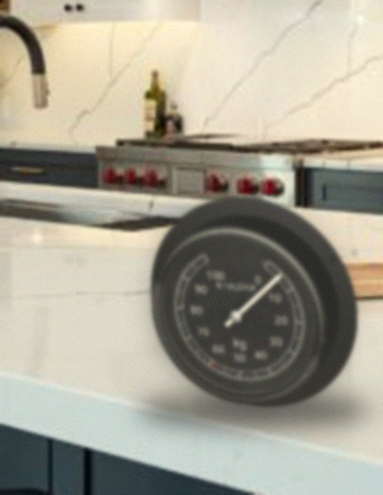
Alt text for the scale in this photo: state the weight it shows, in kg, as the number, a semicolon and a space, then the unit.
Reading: 5; kg
